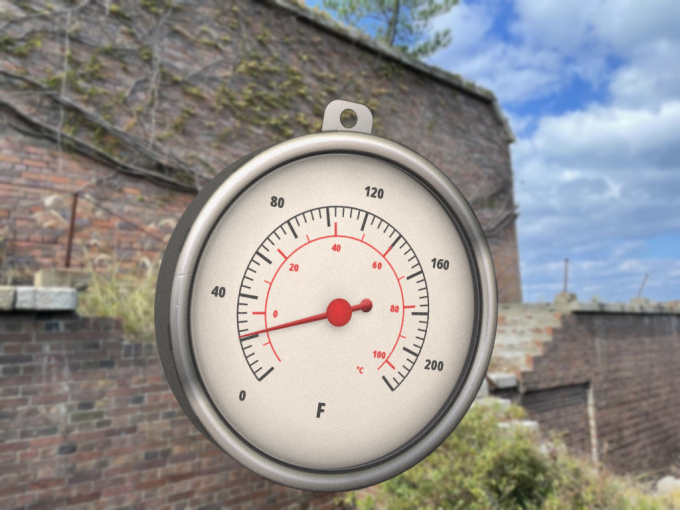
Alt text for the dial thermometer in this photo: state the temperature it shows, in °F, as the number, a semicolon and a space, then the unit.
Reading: 22; °F
